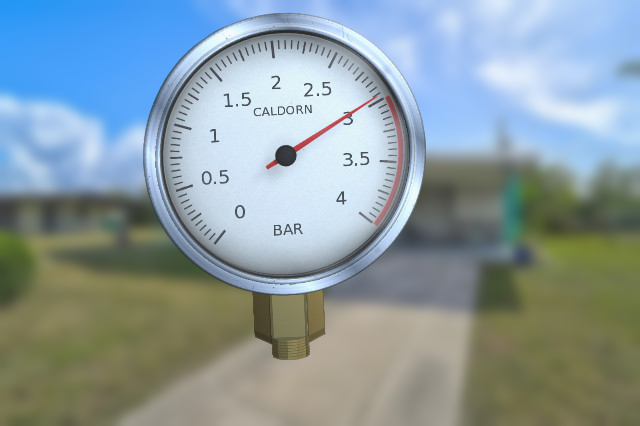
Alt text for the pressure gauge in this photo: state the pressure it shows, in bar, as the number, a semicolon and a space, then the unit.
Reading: 2.95; bar
